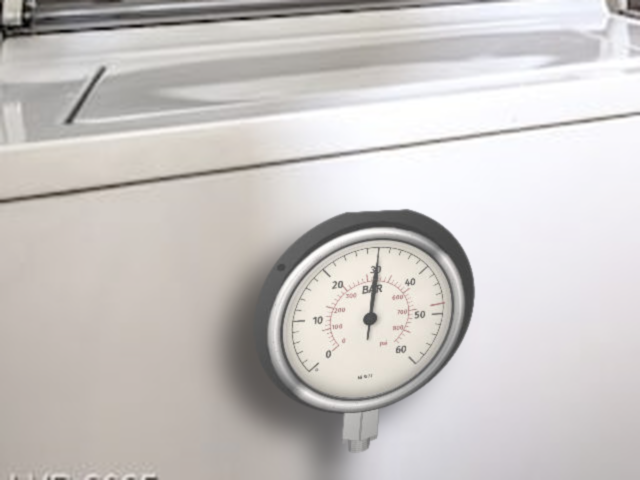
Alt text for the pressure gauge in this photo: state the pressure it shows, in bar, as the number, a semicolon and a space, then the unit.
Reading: 30; bar
